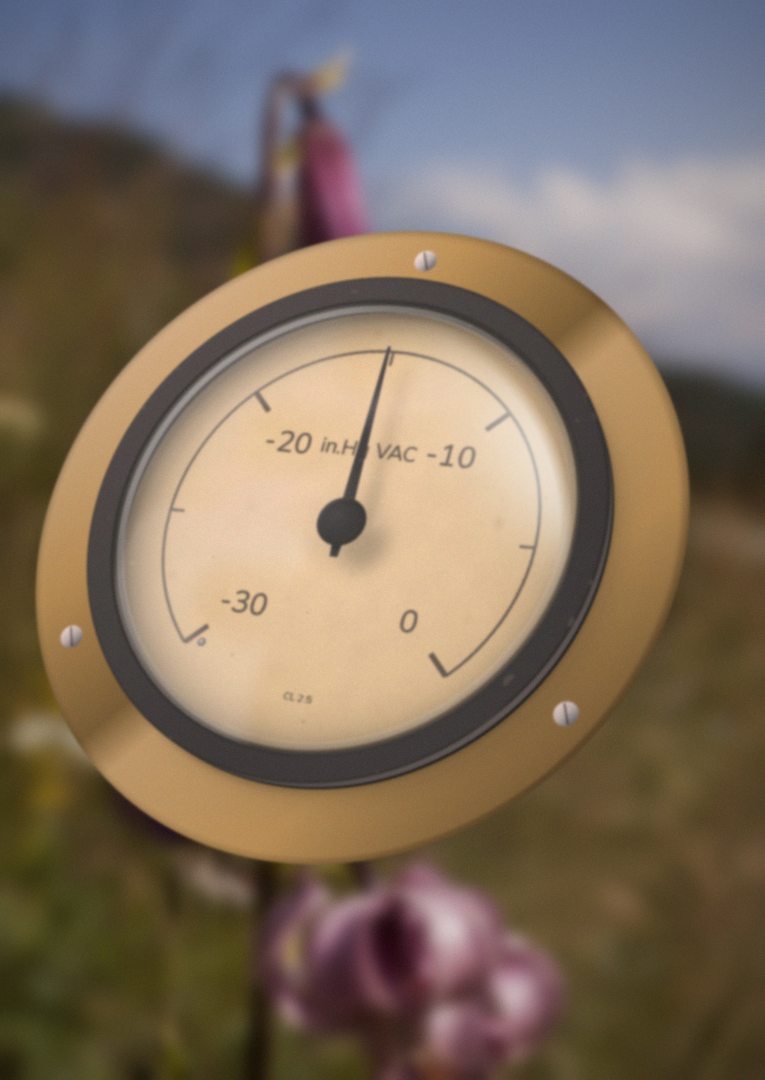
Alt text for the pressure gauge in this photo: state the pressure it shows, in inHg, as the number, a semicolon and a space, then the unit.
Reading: -15; inHg
